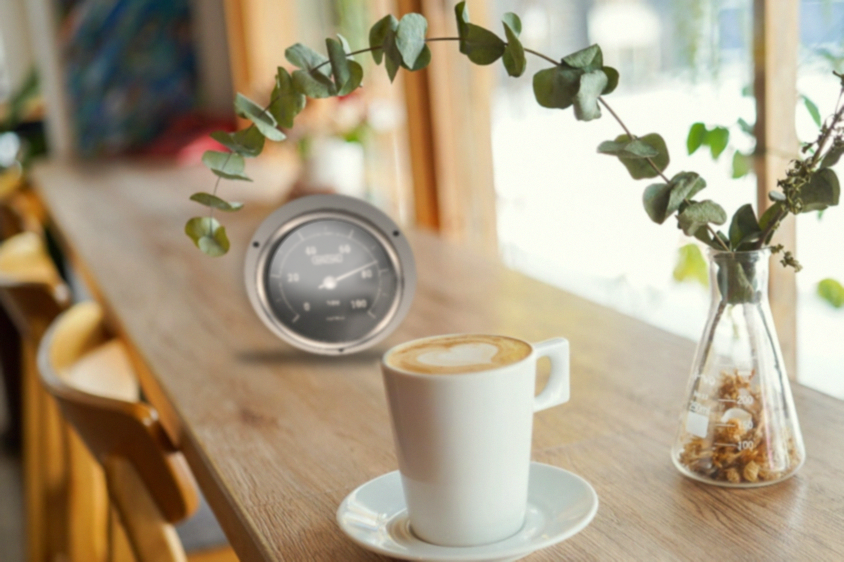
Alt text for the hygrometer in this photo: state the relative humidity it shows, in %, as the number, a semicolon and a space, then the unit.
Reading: 75; %
